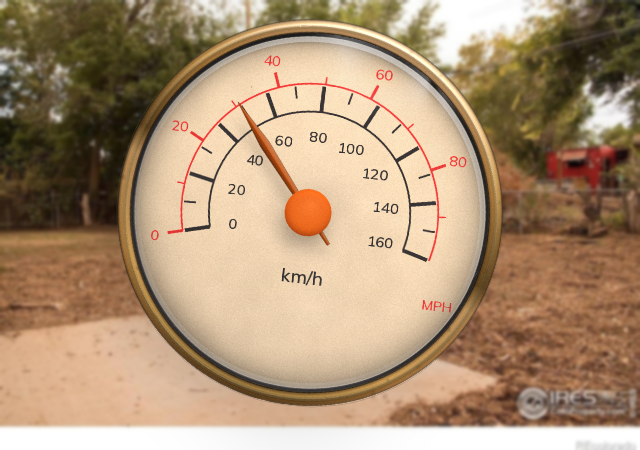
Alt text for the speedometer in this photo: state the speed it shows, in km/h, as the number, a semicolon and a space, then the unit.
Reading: 50; km/h
